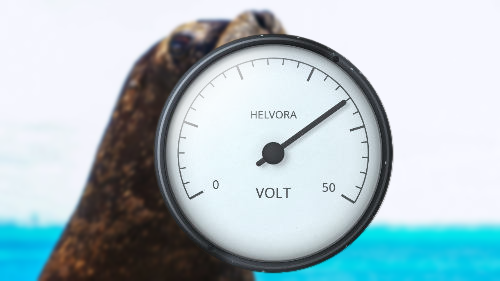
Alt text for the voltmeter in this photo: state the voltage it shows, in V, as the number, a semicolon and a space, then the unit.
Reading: 36; V
